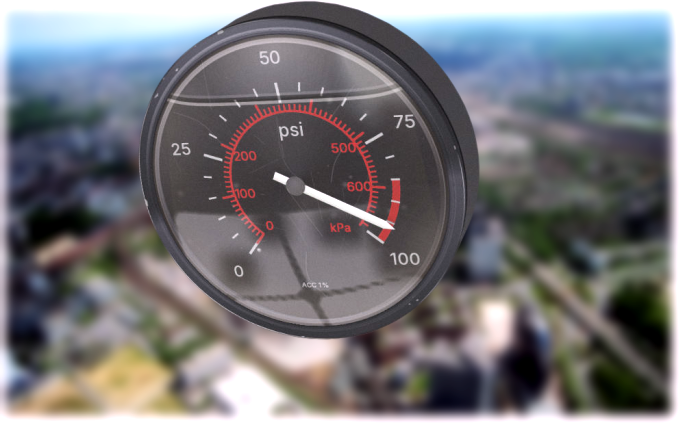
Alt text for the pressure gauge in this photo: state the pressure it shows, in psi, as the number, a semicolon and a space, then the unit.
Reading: 95; psi
